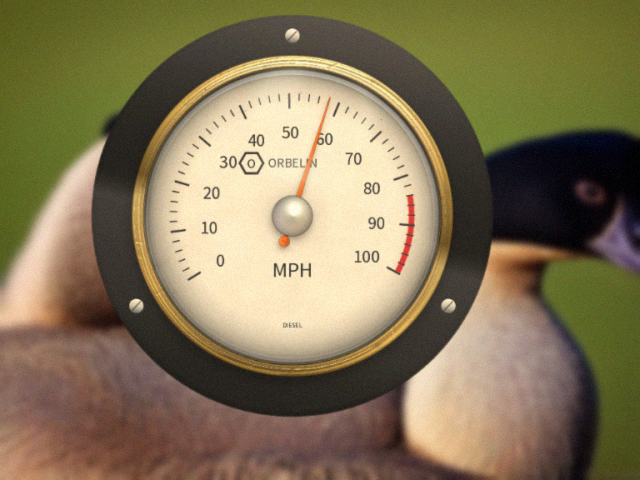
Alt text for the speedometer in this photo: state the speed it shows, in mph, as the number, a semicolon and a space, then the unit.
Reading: 58; mph
